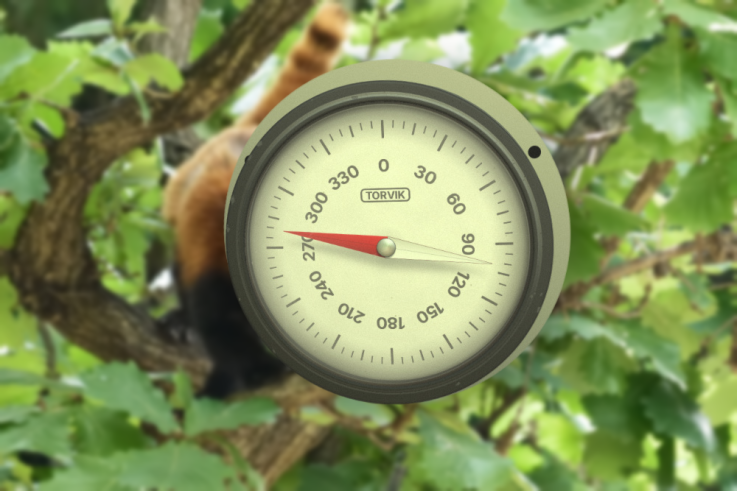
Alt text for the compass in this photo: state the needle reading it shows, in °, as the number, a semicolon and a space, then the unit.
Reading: 280; °
